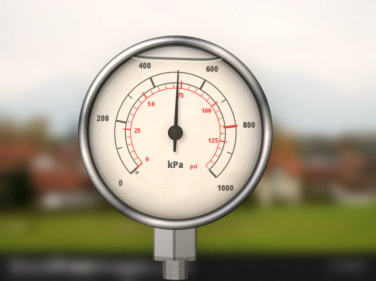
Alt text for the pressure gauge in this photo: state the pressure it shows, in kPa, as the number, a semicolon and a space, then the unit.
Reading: 500; kPa
